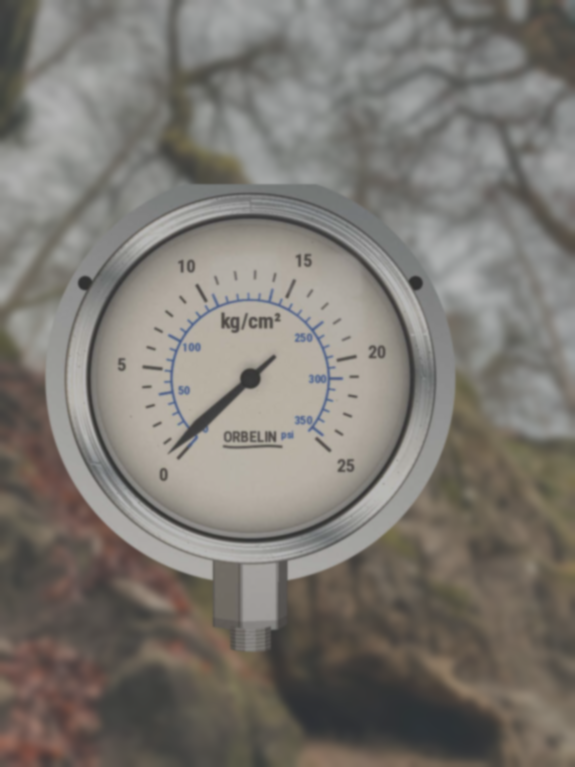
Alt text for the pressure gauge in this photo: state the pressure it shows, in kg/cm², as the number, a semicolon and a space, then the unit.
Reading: 0.5; kg/cm²
